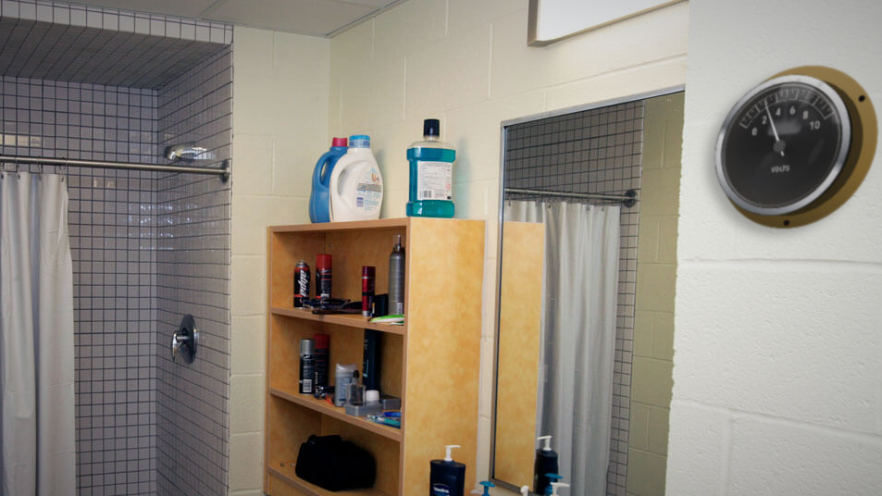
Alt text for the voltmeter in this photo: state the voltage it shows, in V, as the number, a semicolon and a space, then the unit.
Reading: 3; V
